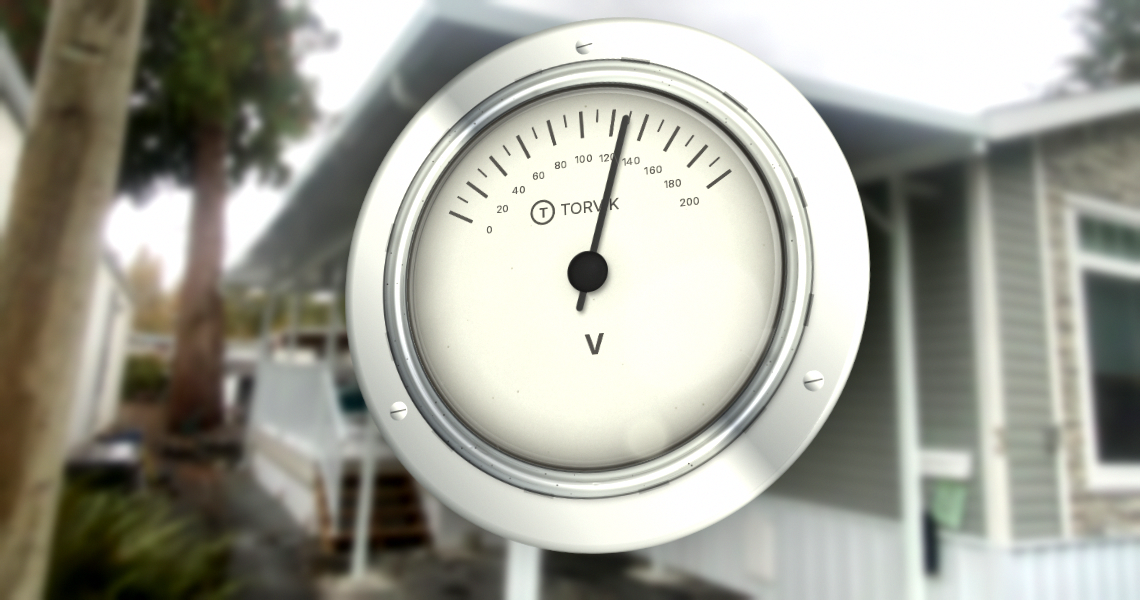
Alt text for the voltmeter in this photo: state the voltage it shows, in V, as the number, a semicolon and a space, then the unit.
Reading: 130; V
